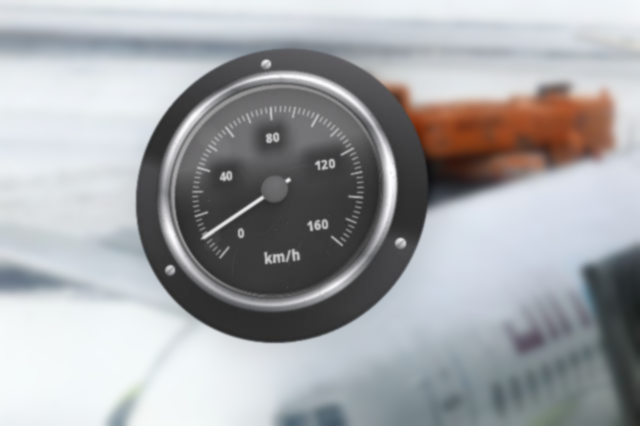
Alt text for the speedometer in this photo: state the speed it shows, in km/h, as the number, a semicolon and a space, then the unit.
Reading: 10; km/h
